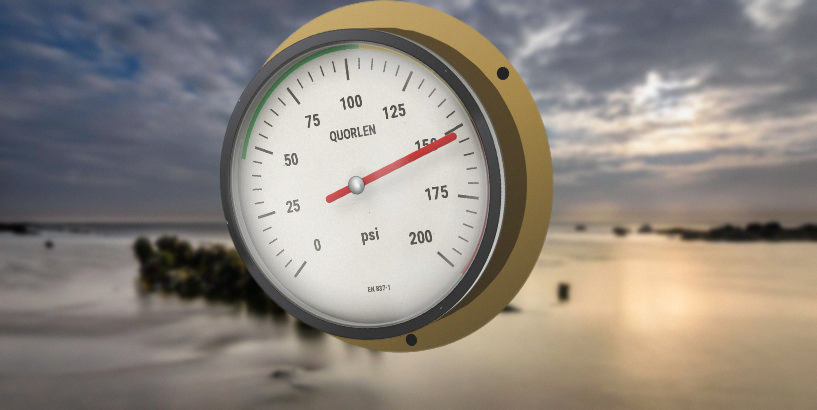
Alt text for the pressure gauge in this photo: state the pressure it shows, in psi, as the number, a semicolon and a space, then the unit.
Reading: 152.5; psi
